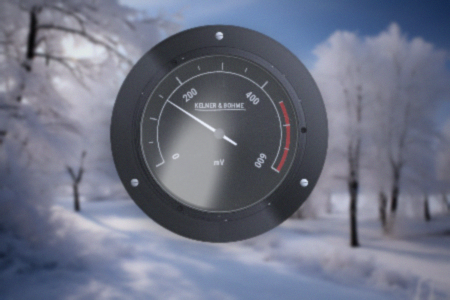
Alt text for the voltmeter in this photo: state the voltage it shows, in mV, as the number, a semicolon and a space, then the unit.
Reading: 150; mV
